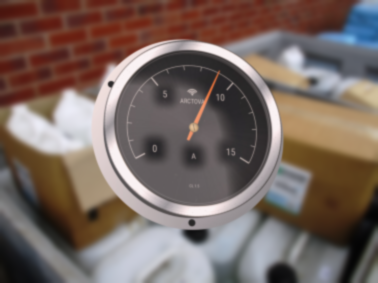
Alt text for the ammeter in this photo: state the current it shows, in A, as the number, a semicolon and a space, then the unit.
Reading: 9; A
